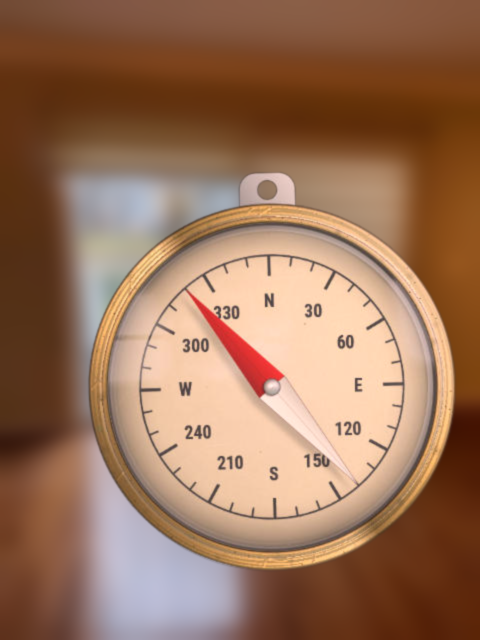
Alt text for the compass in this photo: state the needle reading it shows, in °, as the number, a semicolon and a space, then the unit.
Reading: 320; °
